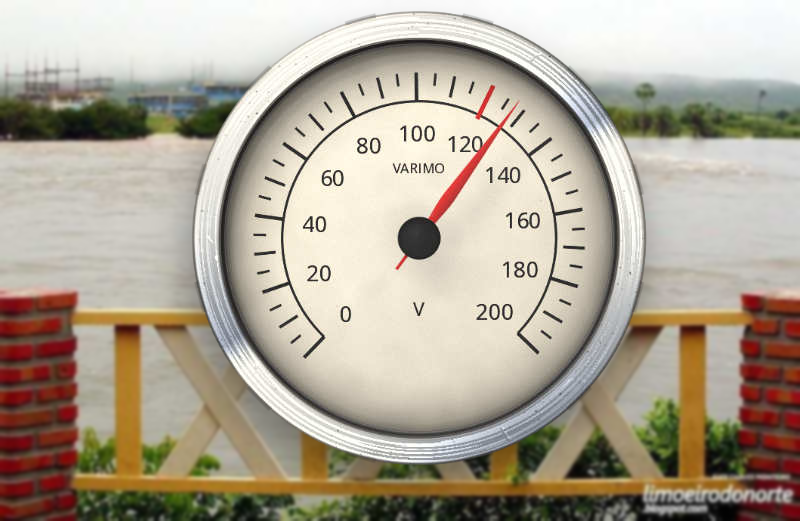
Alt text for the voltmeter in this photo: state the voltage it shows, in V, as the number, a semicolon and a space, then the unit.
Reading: 127.5; V
